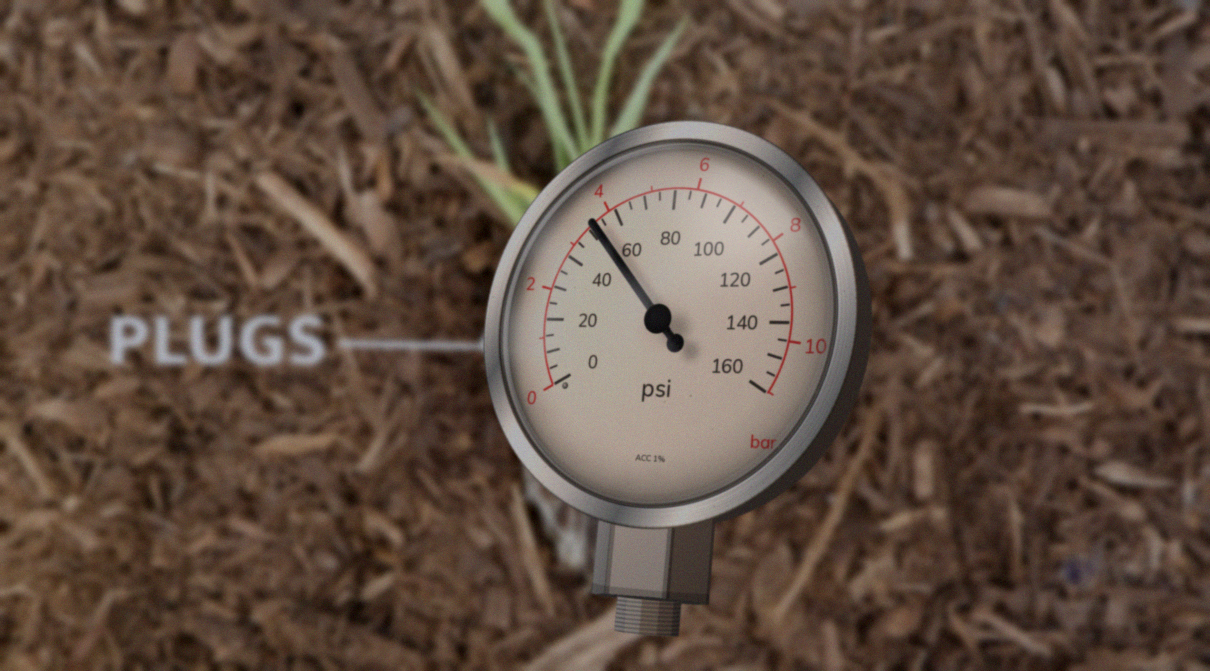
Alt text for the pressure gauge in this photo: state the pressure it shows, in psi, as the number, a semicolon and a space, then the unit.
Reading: 52.5; psi
